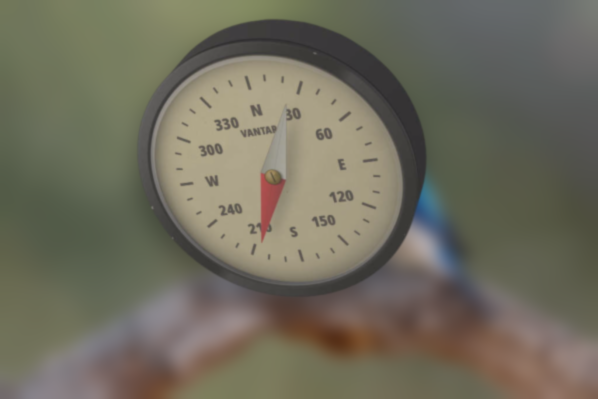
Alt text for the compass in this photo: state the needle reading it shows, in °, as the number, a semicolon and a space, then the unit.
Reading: 205; °
